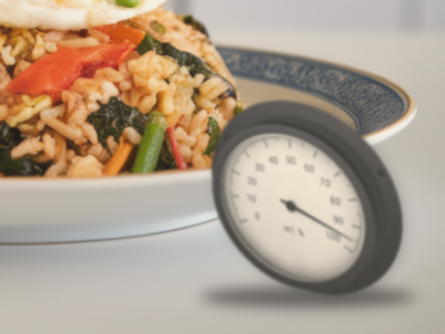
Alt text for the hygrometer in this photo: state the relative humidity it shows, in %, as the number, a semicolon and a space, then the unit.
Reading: 95; %
